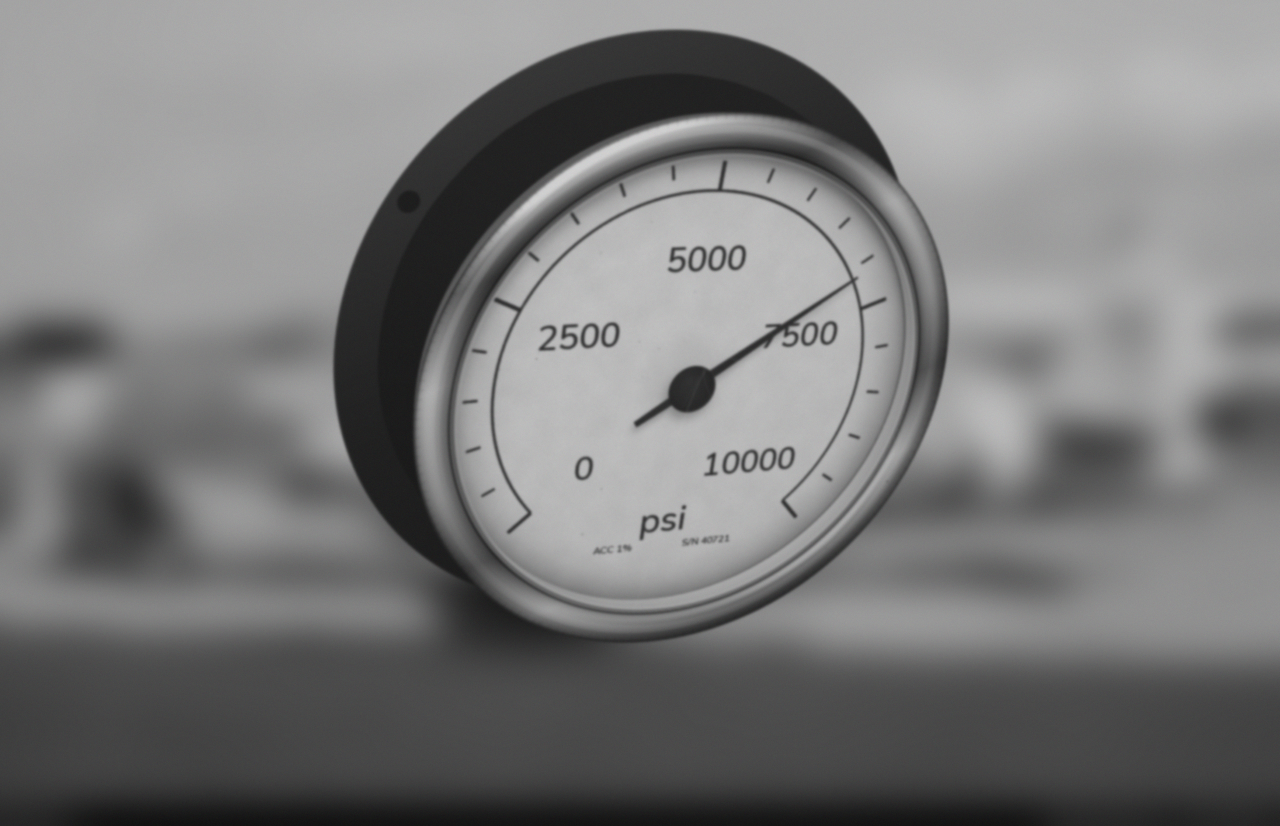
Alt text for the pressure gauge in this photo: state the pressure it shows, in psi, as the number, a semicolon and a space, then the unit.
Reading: 7000; psi
